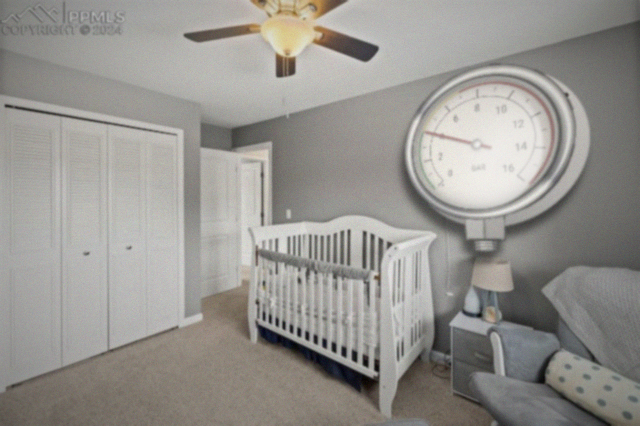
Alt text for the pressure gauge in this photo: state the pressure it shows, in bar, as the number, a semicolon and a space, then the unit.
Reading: 4; bar
